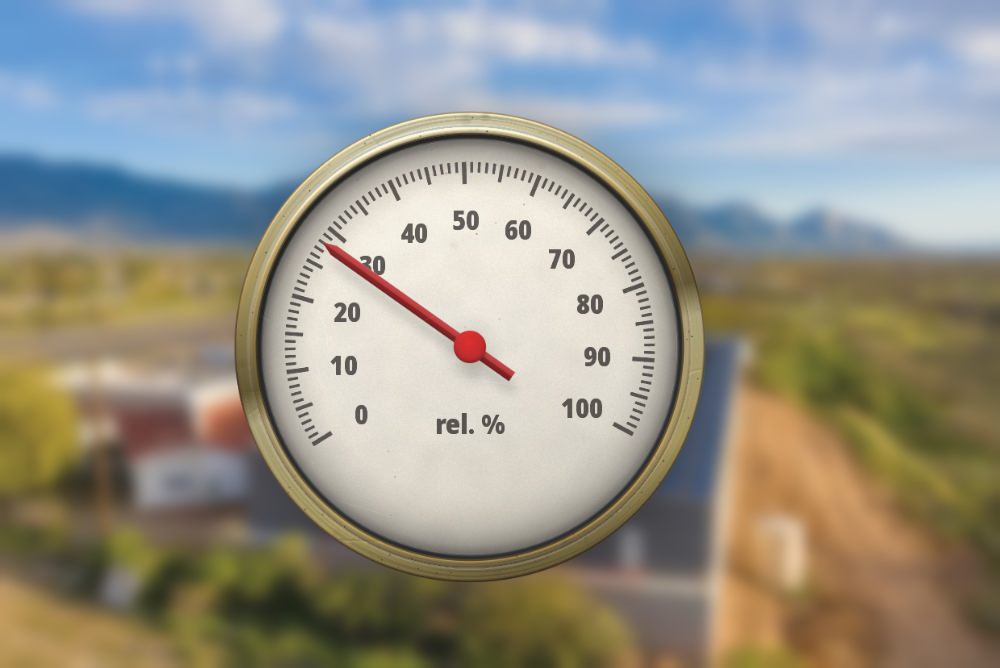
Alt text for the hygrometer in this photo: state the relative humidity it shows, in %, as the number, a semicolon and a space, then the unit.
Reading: 28; %
